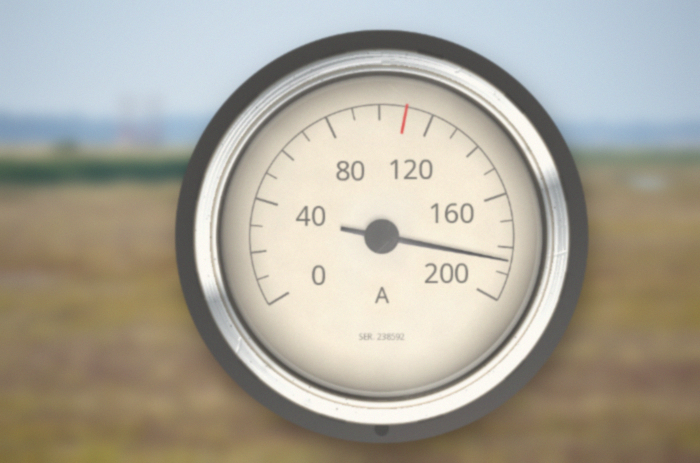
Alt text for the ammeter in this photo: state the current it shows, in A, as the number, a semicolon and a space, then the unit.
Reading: 185; A
